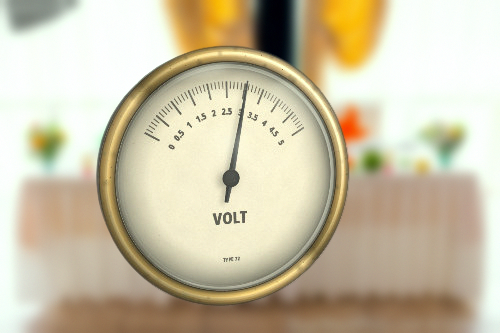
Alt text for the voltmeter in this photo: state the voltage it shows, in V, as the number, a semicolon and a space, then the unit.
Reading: 3; V
